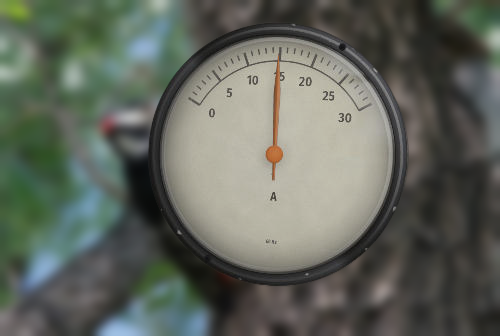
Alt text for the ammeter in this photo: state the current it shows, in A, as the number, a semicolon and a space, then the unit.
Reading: 15; A
